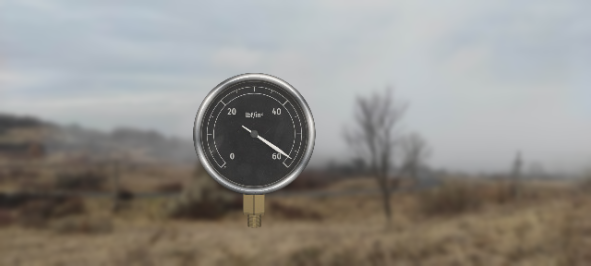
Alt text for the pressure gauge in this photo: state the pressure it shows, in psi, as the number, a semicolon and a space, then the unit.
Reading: 57.5; psi
